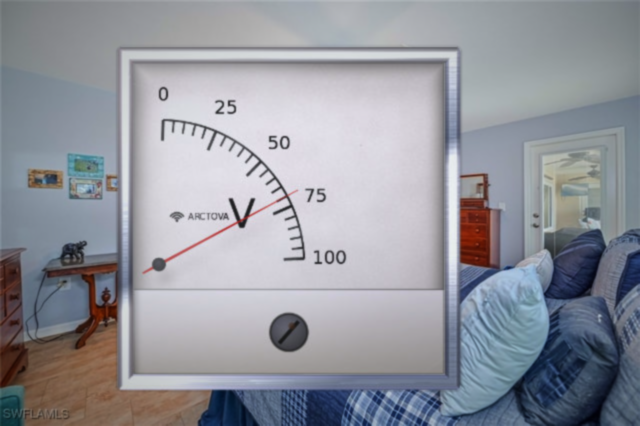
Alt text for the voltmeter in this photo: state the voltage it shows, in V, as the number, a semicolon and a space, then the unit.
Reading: 70; V
